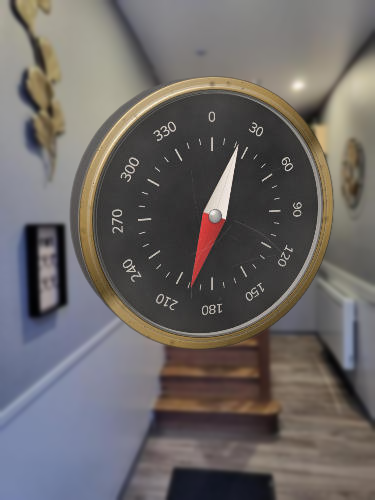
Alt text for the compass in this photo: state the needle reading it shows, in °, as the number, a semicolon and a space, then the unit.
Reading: 200; °
